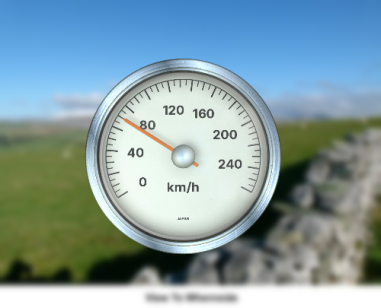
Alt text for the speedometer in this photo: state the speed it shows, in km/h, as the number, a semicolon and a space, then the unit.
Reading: 70; km/h
